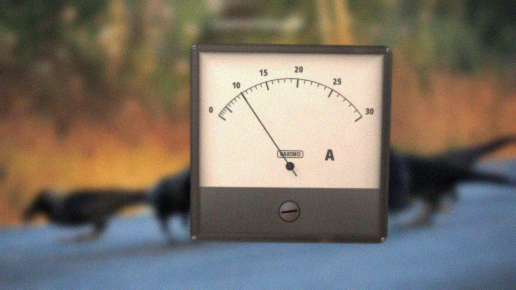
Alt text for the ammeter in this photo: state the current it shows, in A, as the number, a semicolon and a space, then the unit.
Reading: 10; A
